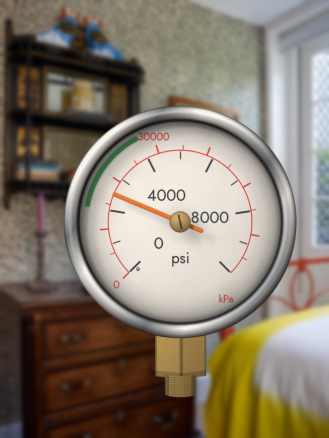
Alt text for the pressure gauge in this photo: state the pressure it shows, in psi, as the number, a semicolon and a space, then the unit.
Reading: 2500; psi
